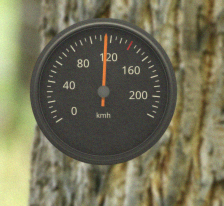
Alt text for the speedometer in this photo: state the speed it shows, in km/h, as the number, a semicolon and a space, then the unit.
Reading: 115; km/h
